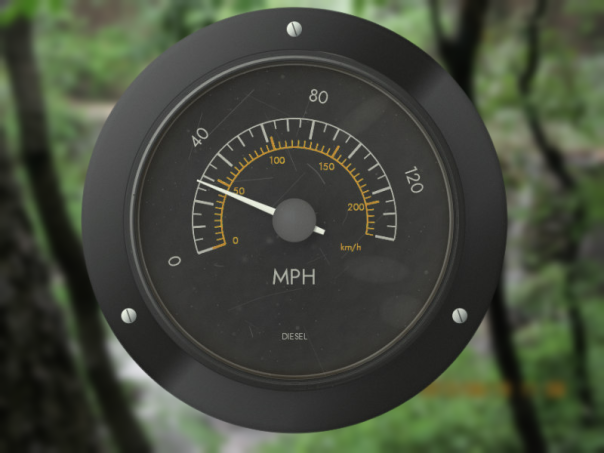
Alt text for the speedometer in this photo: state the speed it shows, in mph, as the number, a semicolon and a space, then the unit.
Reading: 27.5; mph
